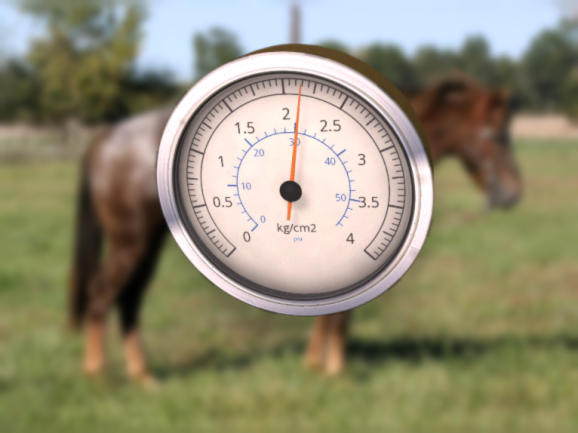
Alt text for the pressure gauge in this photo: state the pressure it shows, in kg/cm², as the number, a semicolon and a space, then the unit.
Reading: 2.15; kg/cm²
